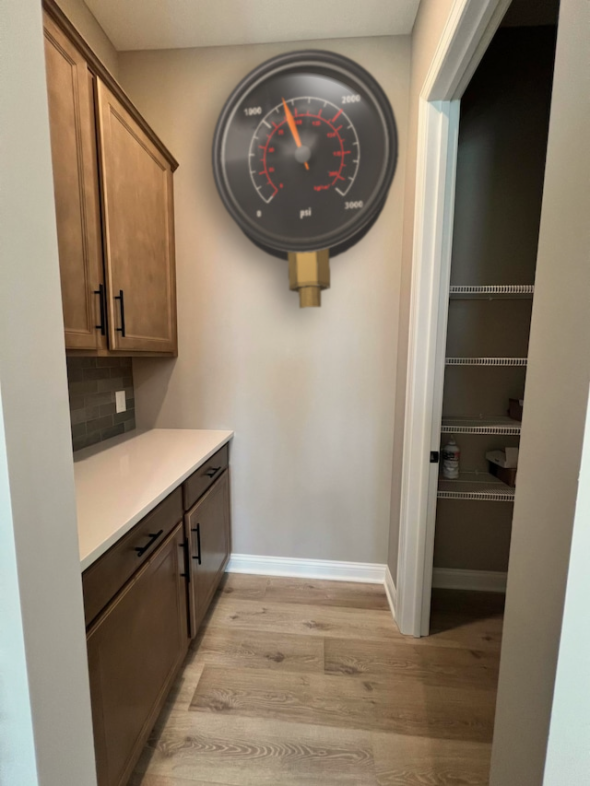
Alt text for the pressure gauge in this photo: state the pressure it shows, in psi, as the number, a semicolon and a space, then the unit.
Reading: 1300; psi
